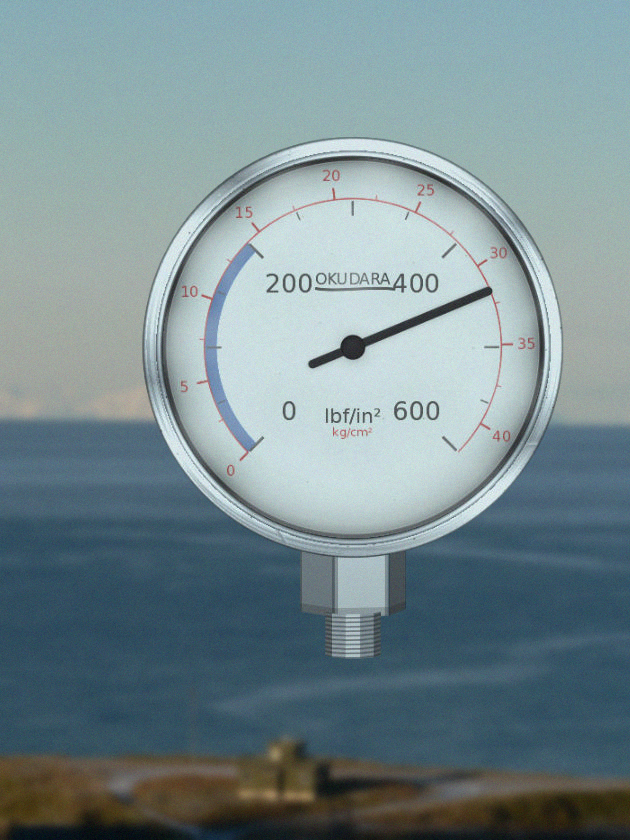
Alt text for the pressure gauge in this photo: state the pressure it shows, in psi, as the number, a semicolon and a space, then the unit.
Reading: 450; psi
